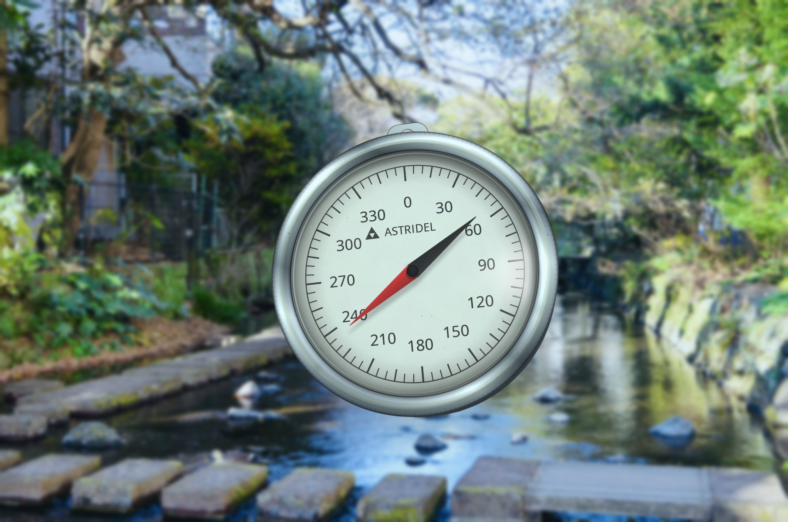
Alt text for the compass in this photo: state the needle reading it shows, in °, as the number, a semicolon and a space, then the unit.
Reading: 235; °
